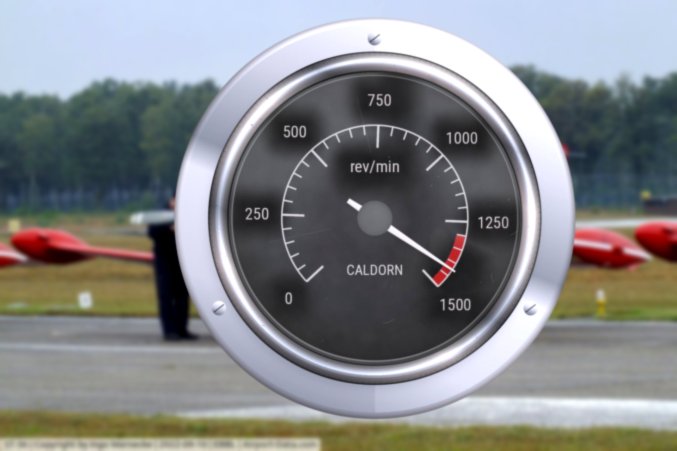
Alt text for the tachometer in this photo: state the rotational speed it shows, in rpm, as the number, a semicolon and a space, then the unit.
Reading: 1425; rpm
